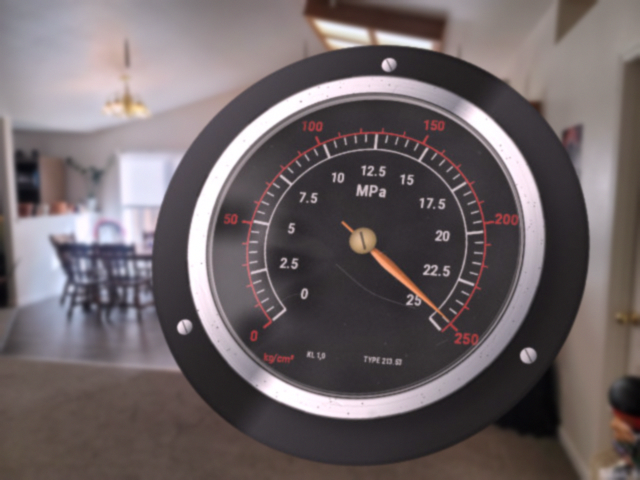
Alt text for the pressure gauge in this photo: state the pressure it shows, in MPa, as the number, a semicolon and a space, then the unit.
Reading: 24.5; MPa
